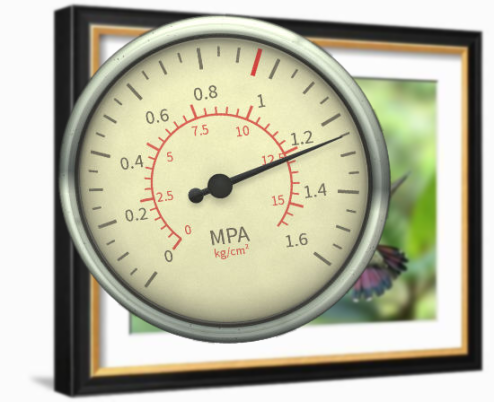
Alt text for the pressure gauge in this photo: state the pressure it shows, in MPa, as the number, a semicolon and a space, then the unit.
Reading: 1.25; MPa
